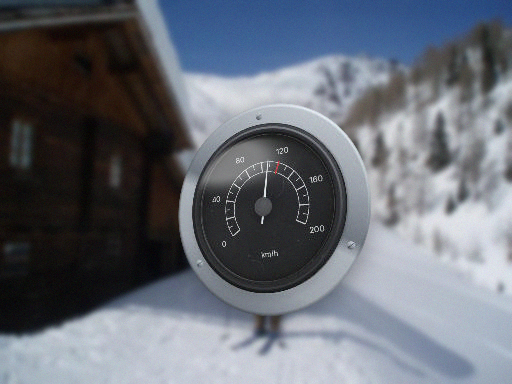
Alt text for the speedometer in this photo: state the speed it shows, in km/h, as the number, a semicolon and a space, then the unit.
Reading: 110; km/h
